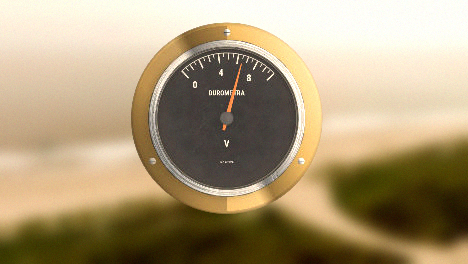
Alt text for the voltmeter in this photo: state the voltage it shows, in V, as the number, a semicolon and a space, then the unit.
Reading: 6.5; V
